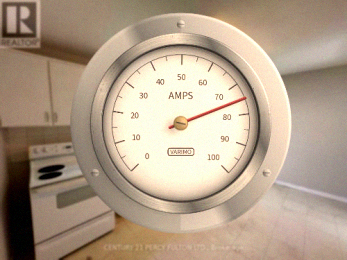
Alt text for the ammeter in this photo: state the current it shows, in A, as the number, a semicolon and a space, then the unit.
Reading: 75; A
